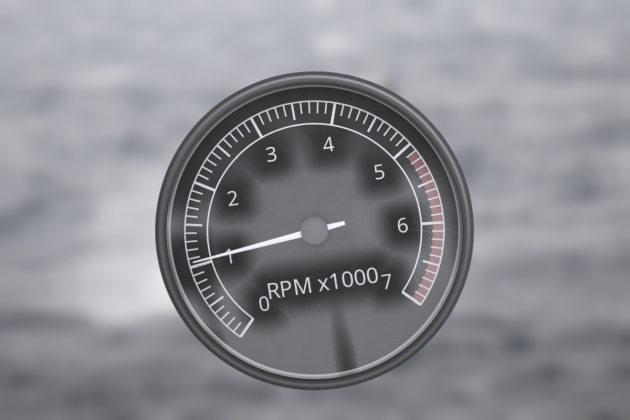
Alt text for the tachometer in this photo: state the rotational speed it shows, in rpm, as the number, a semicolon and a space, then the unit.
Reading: 1050; rpm
